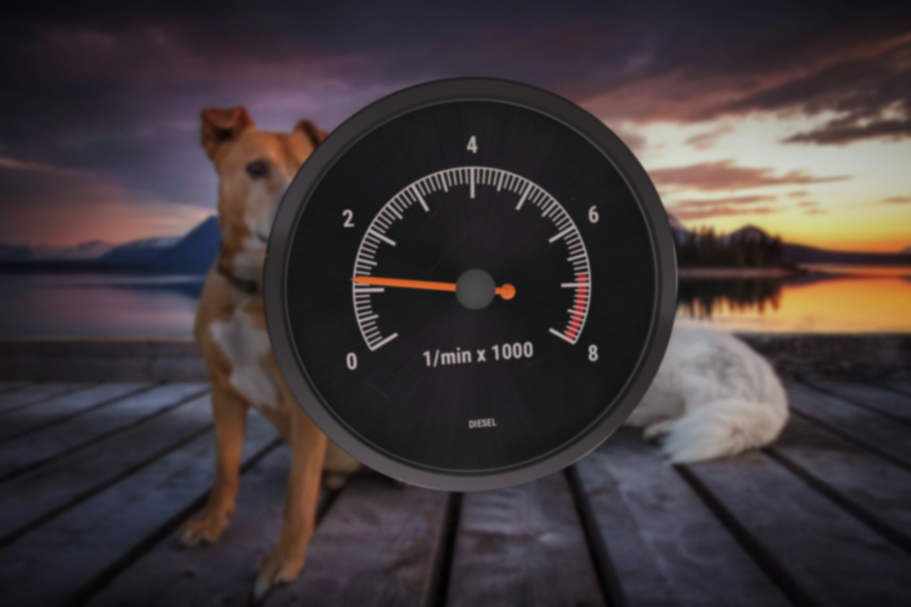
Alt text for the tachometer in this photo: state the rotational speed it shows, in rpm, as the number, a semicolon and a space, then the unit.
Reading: 1200; rpm
